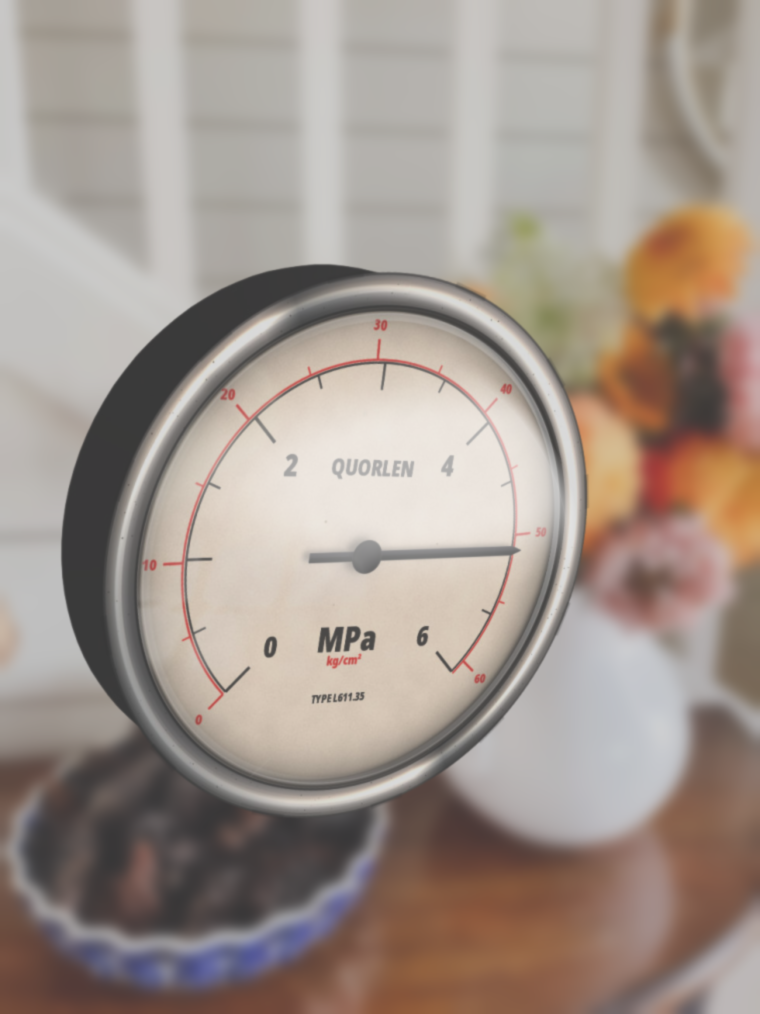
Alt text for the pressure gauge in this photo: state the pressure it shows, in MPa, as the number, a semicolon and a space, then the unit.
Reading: 5; MPa
